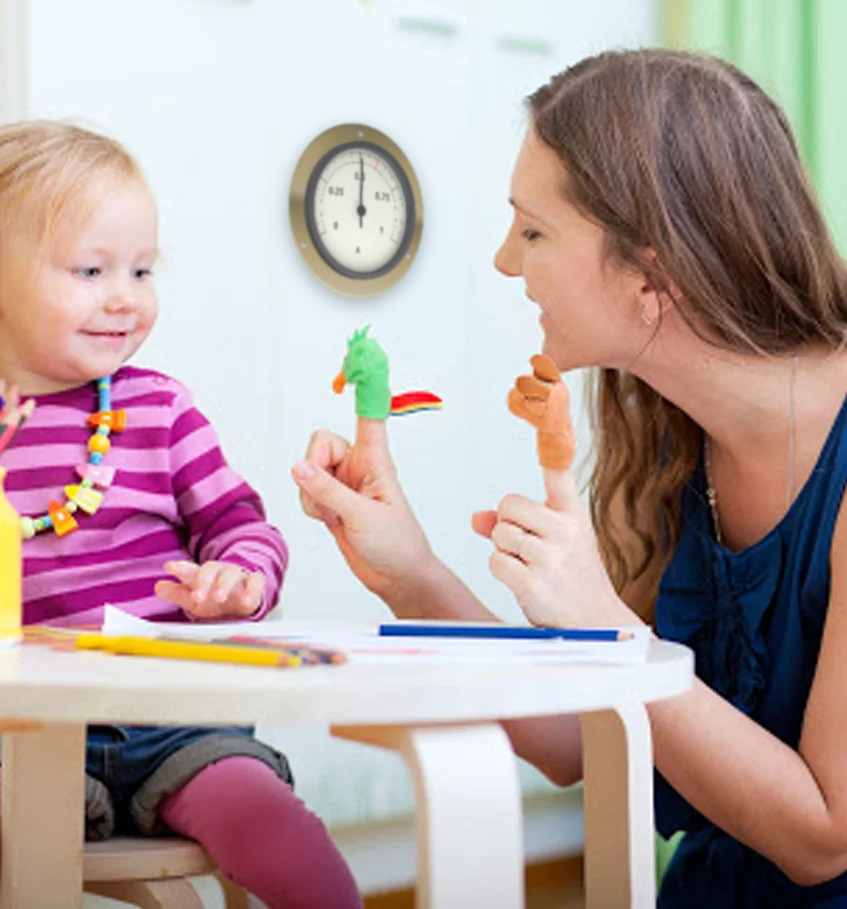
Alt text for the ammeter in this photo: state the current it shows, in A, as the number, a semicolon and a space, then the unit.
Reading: 0.5; A
